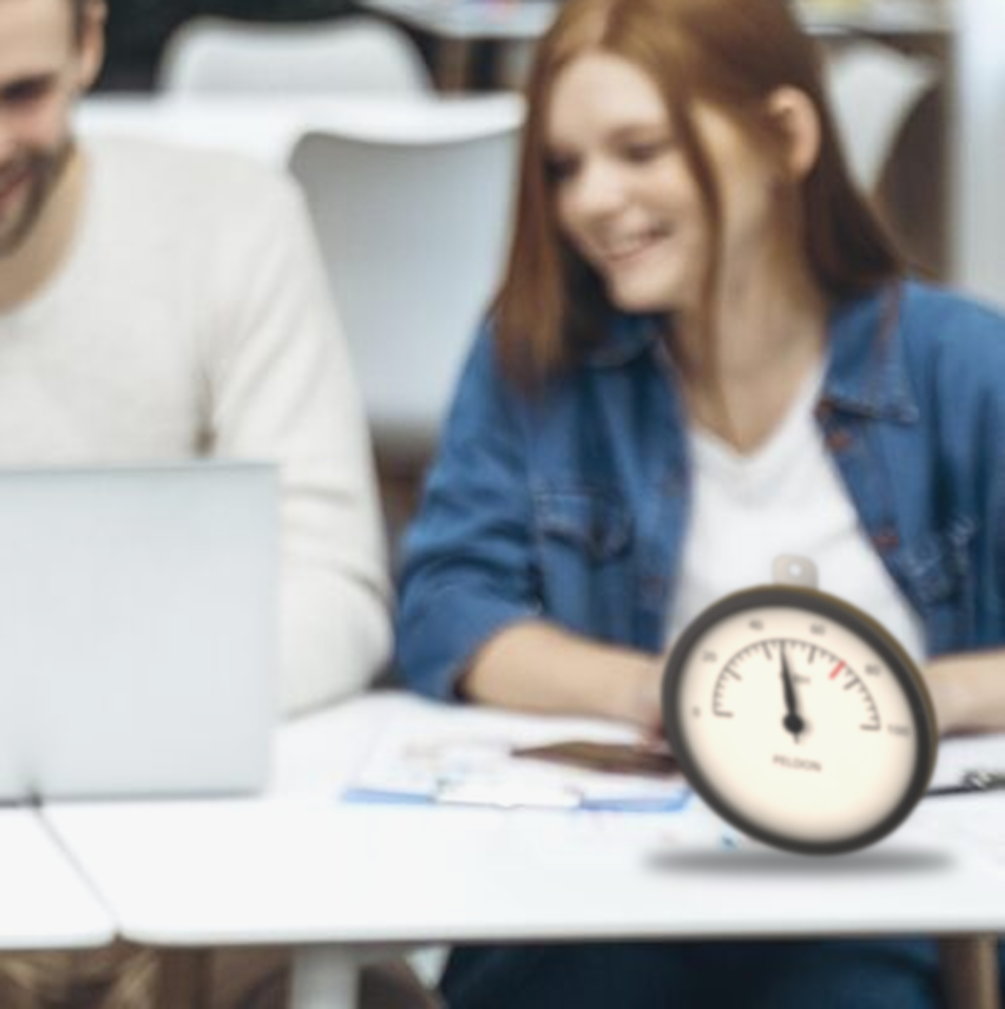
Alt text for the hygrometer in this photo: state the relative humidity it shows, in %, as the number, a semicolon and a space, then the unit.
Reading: 48; %
